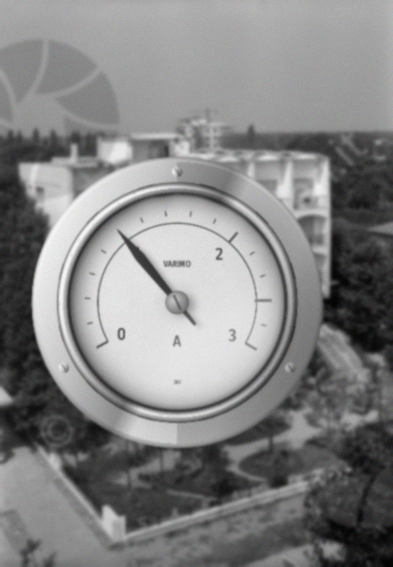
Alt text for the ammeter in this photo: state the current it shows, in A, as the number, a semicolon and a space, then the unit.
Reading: 1; A
